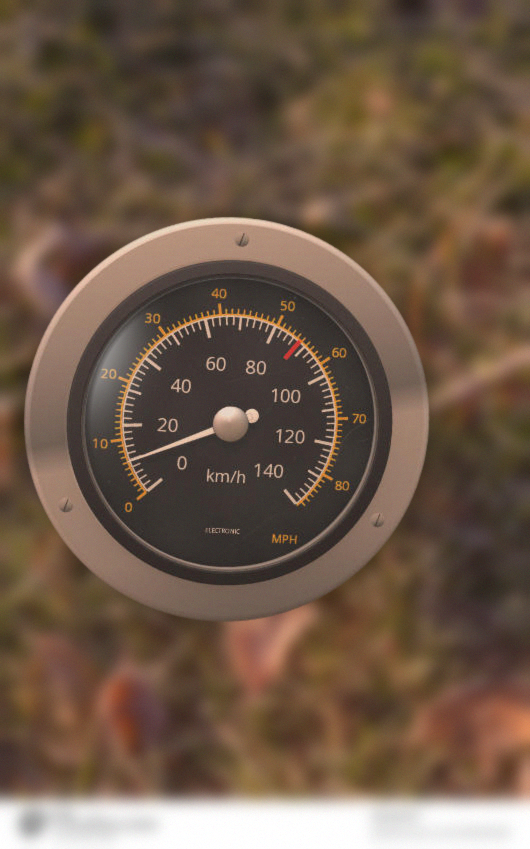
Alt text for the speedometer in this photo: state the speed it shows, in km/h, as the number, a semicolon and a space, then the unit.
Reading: 10; km/h
